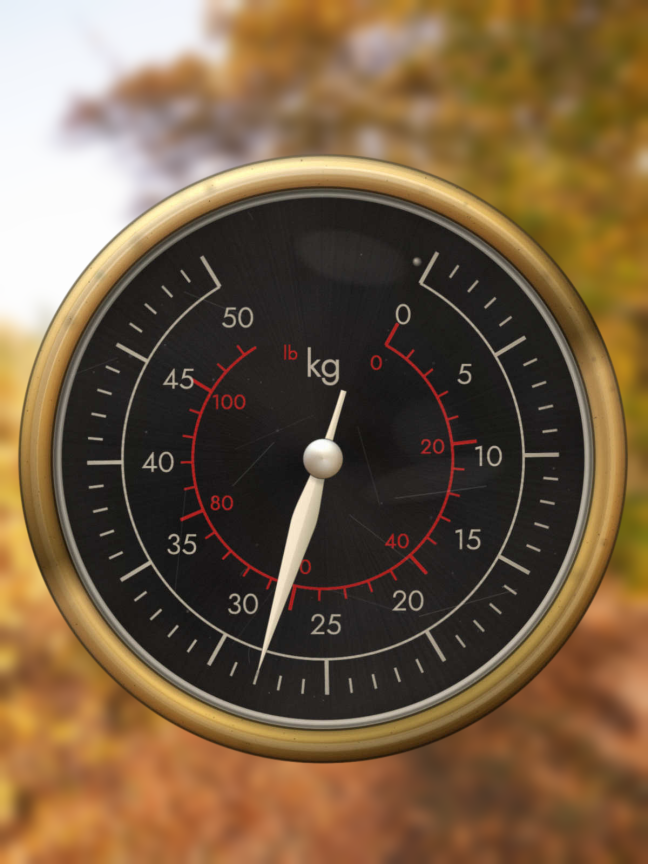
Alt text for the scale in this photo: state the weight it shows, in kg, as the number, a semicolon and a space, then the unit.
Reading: 28; kg
